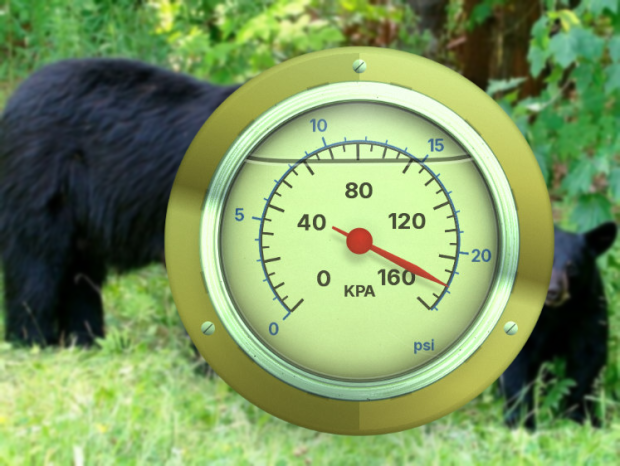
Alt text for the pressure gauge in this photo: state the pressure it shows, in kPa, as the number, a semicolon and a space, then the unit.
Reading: 150; kPa
